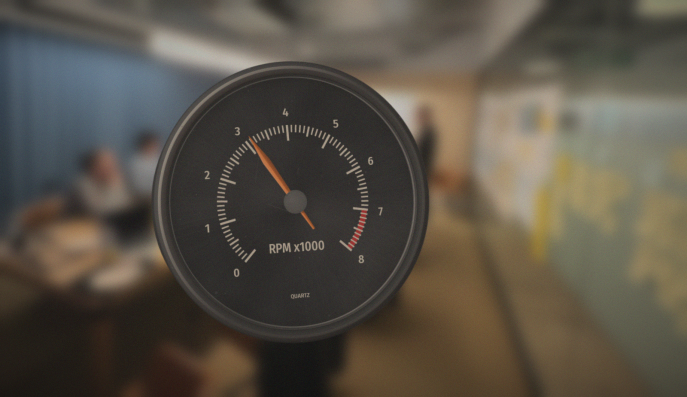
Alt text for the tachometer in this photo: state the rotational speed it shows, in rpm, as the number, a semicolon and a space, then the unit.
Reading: 3100; rpm
